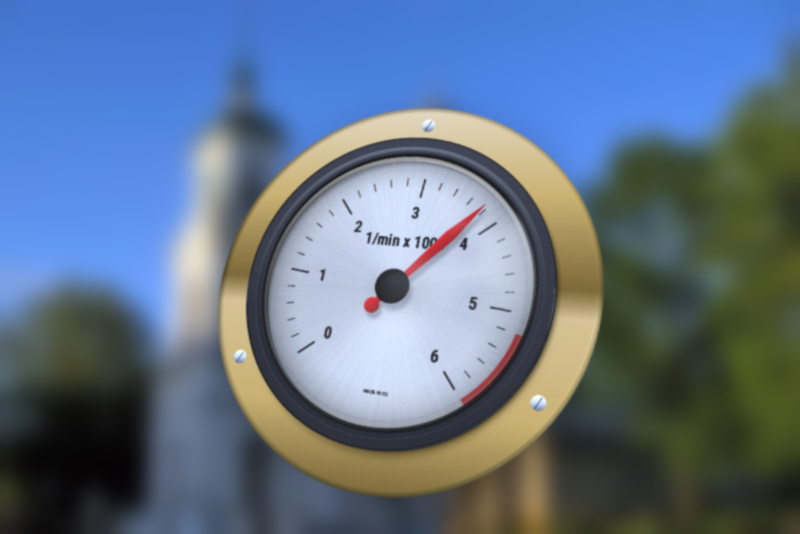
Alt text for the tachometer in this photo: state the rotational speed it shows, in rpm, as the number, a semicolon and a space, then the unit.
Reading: 3800; rpm
